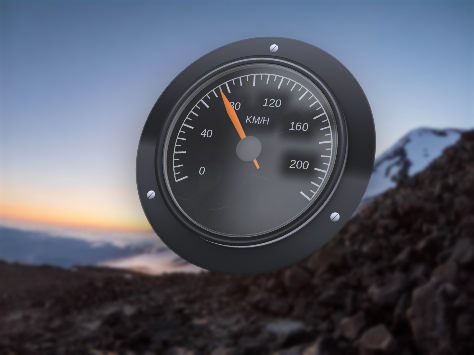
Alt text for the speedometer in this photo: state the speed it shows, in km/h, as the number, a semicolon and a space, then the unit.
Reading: 75; km/h
